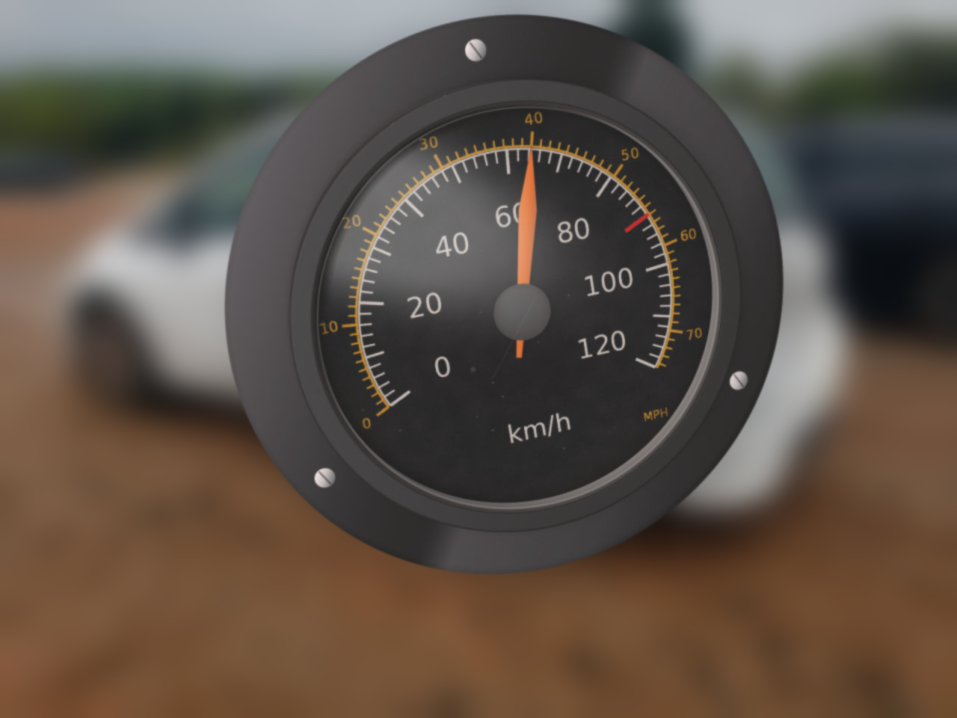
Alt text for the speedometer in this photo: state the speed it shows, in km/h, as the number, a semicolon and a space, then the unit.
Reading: 64; km/h
